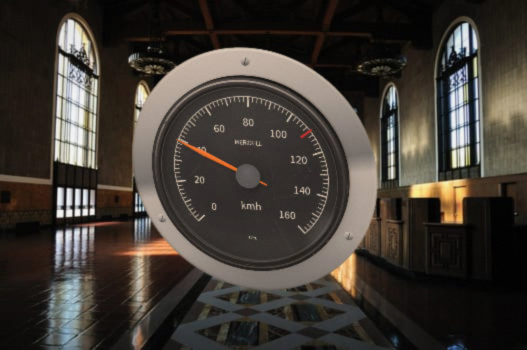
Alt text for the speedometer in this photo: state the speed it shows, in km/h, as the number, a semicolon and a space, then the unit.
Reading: 40; km/h
